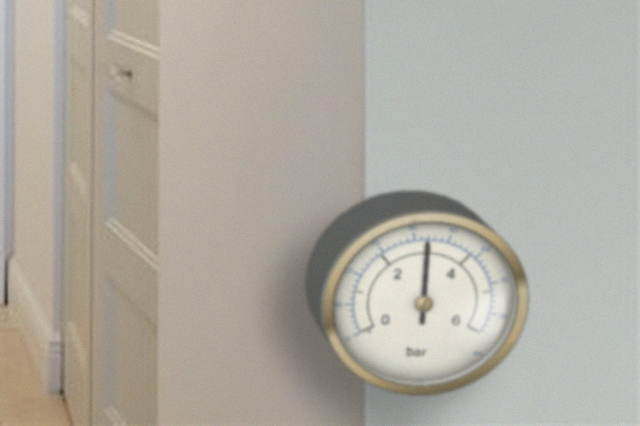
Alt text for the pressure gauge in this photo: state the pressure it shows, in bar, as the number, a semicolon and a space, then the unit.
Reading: 3; bar
